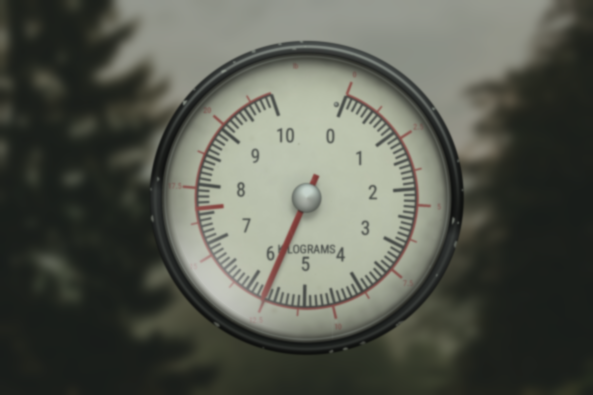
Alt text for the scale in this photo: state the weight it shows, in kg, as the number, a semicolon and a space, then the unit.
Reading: 5.7; kg
